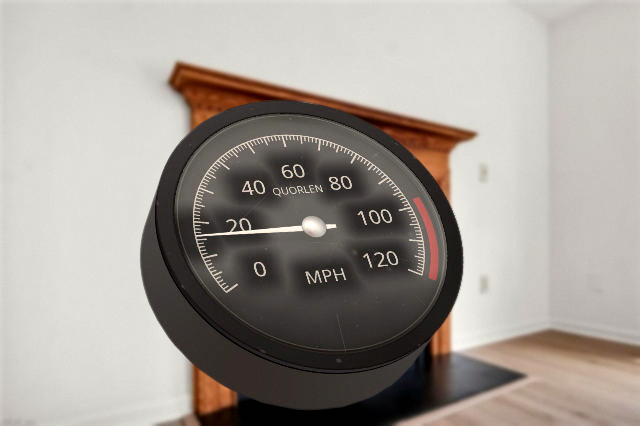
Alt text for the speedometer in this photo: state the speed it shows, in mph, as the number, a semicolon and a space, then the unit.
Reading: 15; mph
